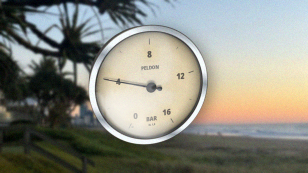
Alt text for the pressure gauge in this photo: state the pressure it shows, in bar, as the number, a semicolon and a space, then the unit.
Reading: 4; bar
